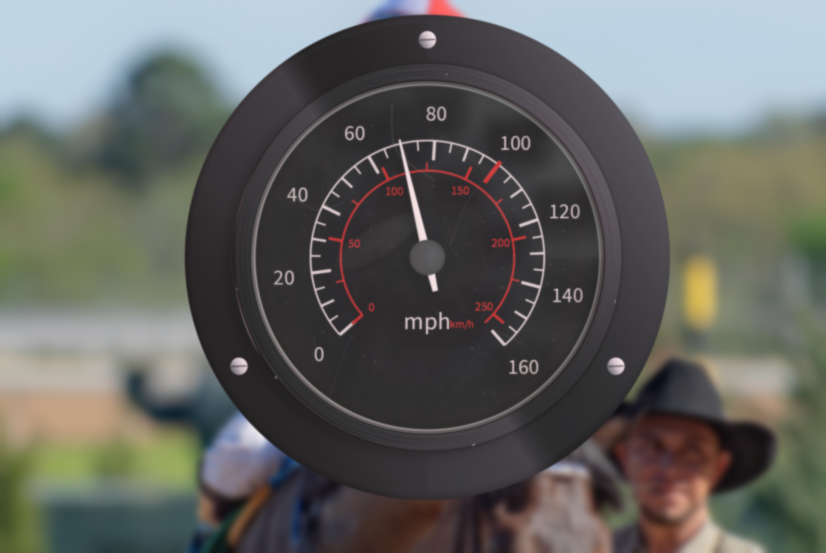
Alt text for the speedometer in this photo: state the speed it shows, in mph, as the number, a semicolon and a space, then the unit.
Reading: 70; mph
